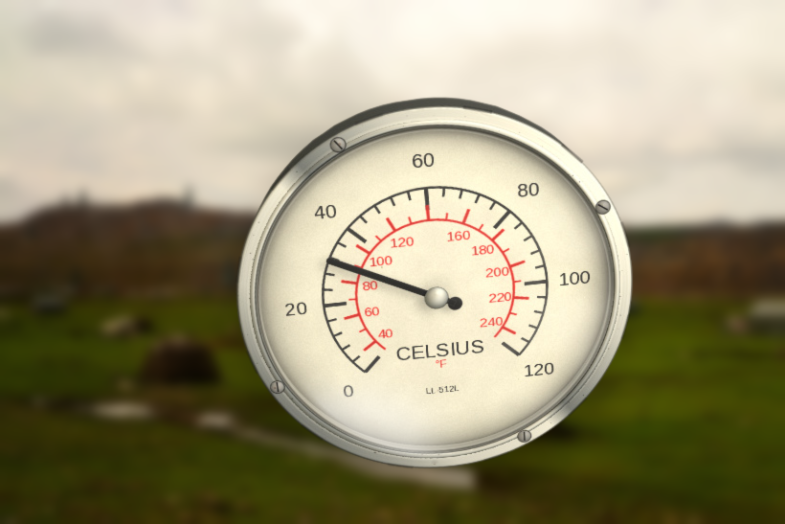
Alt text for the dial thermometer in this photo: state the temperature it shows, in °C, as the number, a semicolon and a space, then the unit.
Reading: 32; °C
